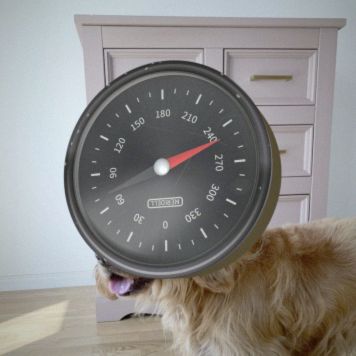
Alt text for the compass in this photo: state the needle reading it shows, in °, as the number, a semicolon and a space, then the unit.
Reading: 250; °
